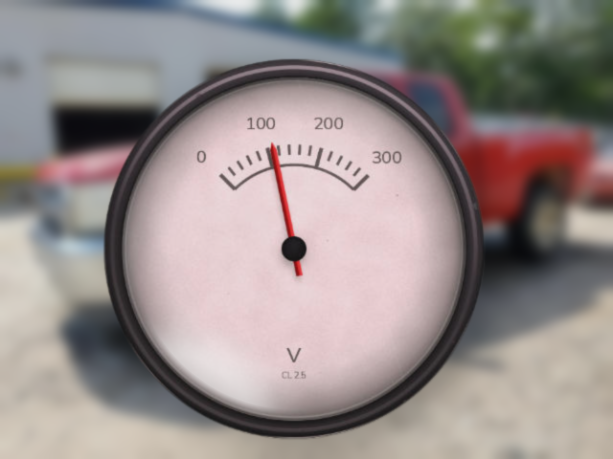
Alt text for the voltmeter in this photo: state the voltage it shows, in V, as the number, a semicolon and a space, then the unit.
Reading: 110; V
